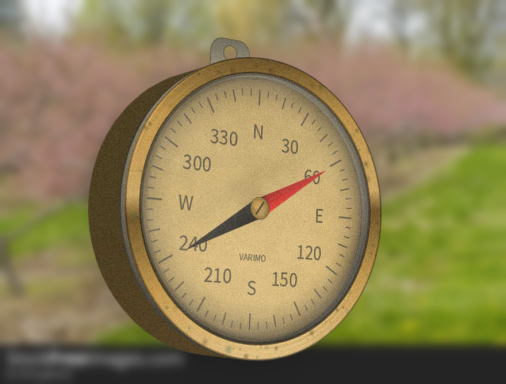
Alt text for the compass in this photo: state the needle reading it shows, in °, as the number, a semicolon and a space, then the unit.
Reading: 60; °
